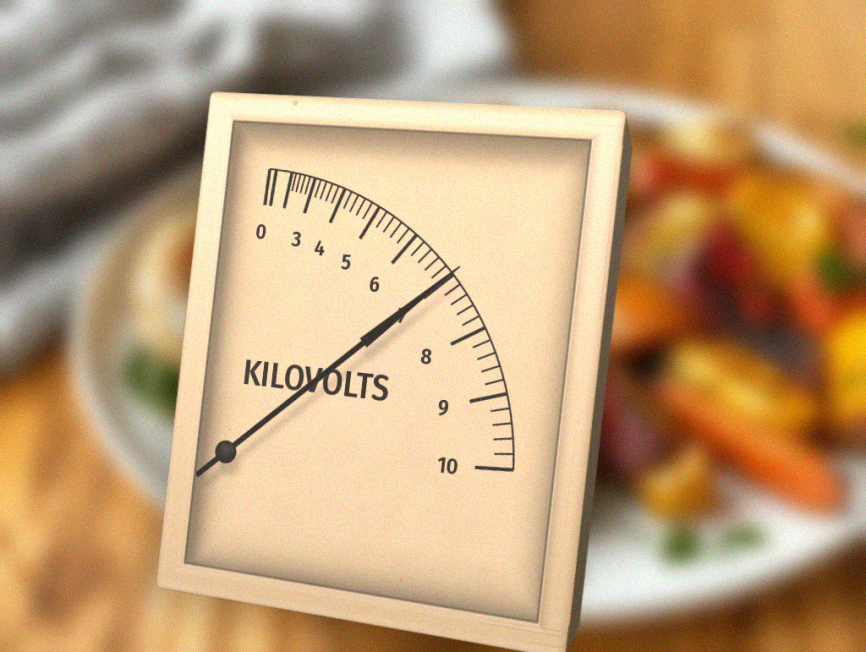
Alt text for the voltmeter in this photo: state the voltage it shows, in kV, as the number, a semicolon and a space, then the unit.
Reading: 7; kV
